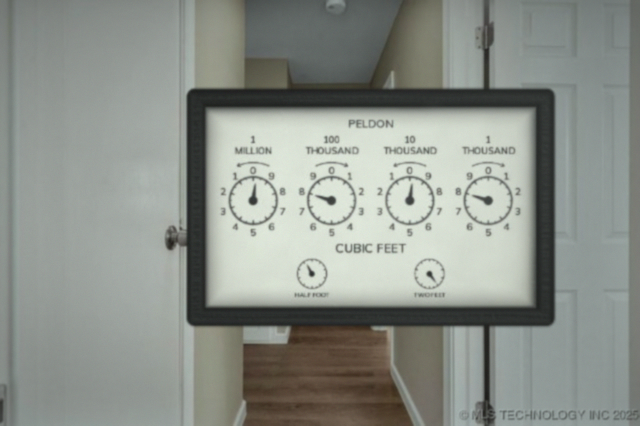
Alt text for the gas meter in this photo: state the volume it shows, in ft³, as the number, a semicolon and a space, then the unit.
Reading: 979800; ft³
